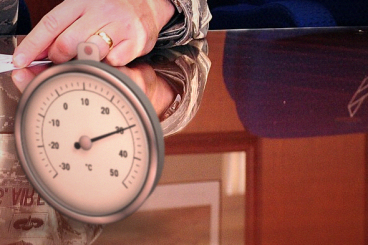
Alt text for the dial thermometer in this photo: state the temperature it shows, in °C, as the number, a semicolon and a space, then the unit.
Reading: 30; °C
